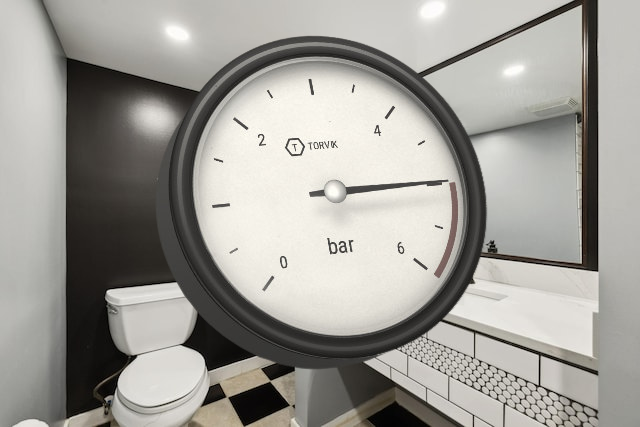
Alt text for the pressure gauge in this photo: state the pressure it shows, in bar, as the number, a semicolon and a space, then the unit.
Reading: 5; bar
